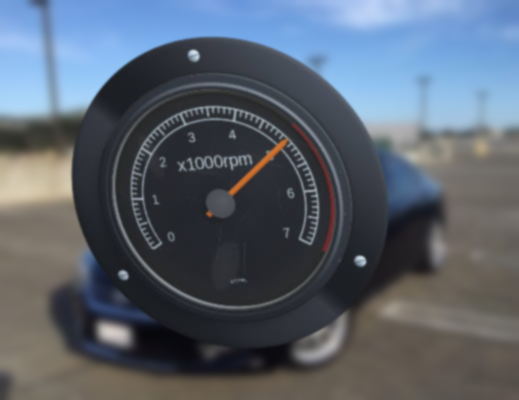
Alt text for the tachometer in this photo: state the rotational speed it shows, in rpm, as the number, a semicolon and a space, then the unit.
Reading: 5000; rpm
